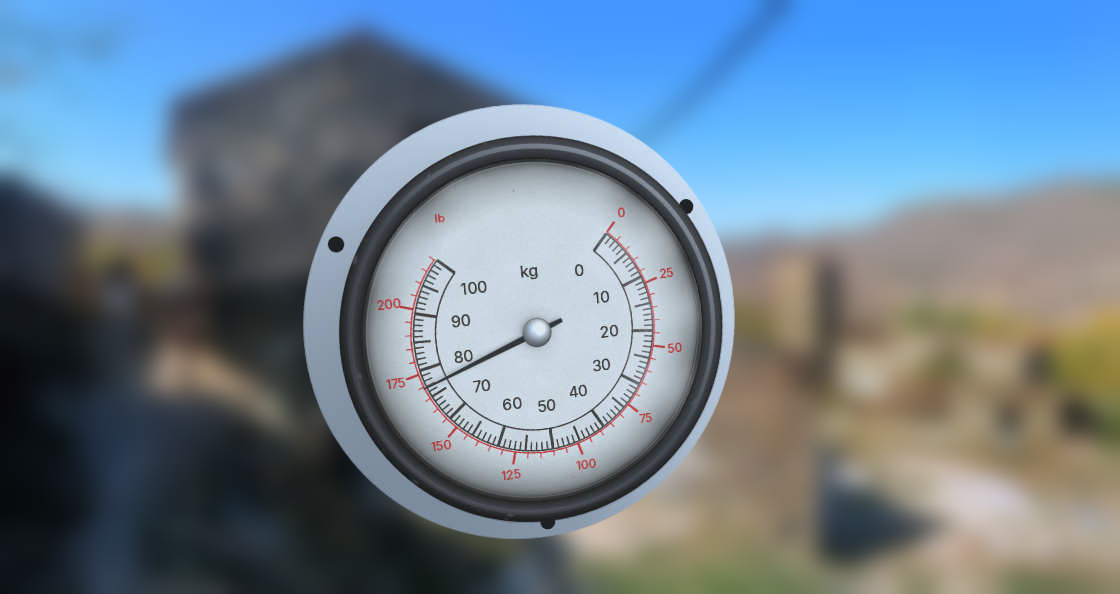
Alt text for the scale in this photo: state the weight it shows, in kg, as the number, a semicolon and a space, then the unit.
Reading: 77; kg
